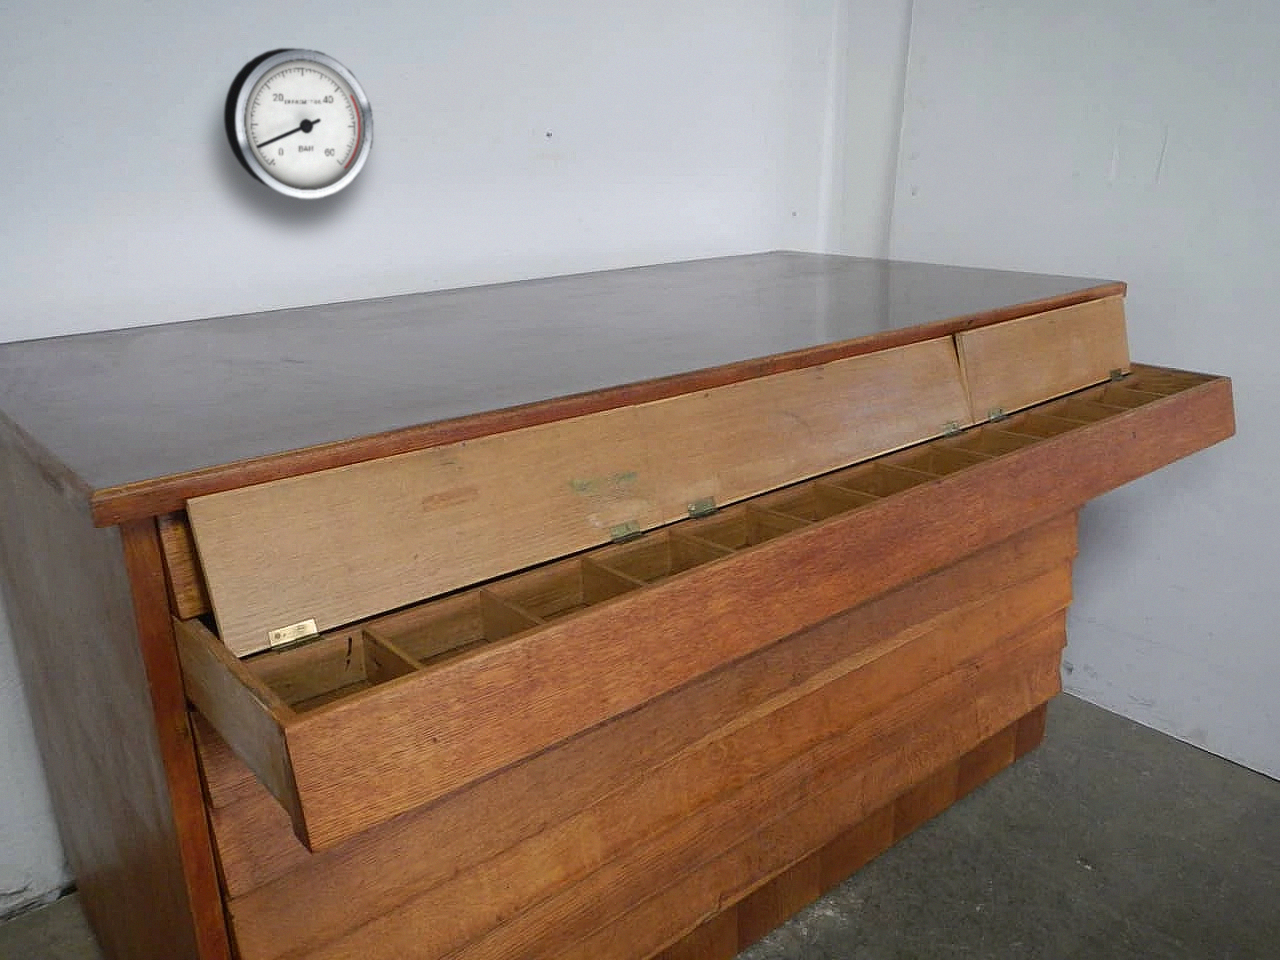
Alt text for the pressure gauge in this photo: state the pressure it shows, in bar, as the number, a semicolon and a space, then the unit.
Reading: 5; bar
